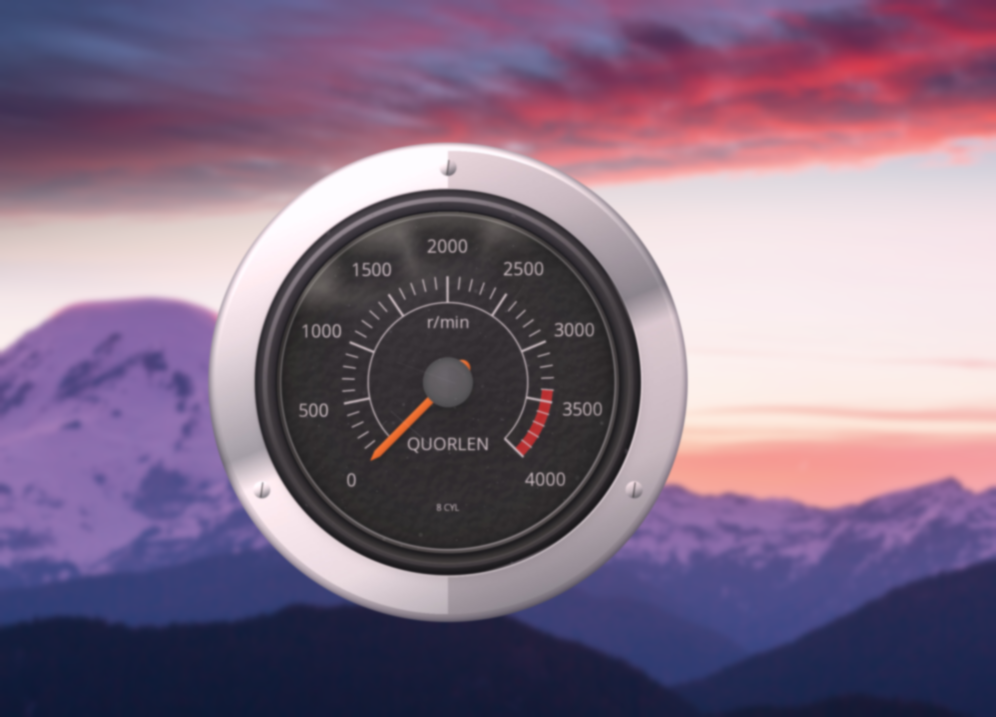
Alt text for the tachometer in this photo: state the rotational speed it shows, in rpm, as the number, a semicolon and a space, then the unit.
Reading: 0; rpm
